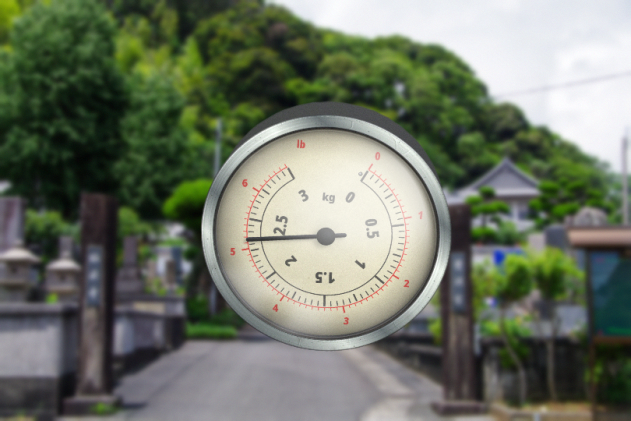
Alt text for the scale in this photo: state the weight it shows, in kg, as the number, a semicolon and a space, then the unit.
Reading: 2.35; kg
